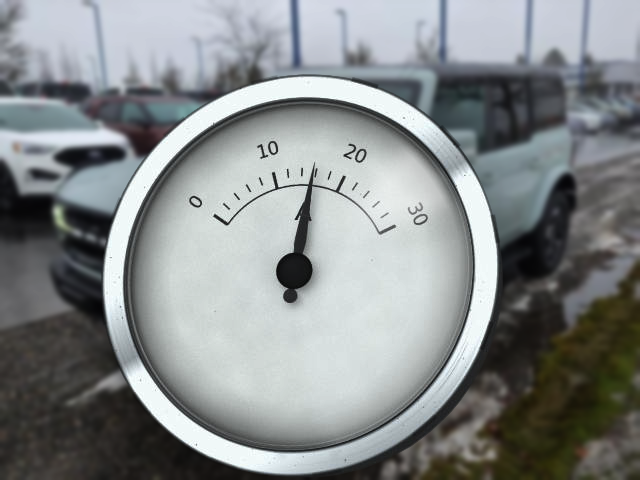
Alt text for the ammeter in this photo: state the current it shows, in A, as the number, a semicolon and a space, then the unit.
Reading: 16; A
